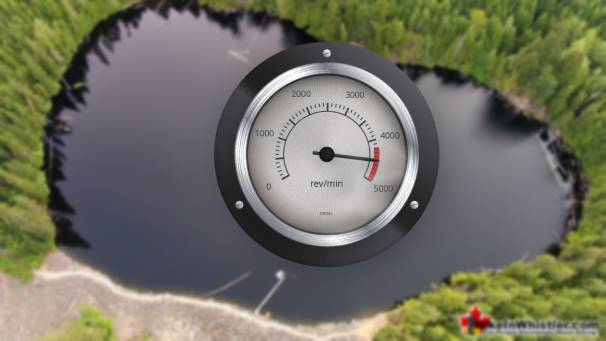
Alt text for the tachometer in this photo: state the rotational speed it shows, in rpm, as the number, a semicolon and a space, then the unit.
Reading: 4500; rpm
